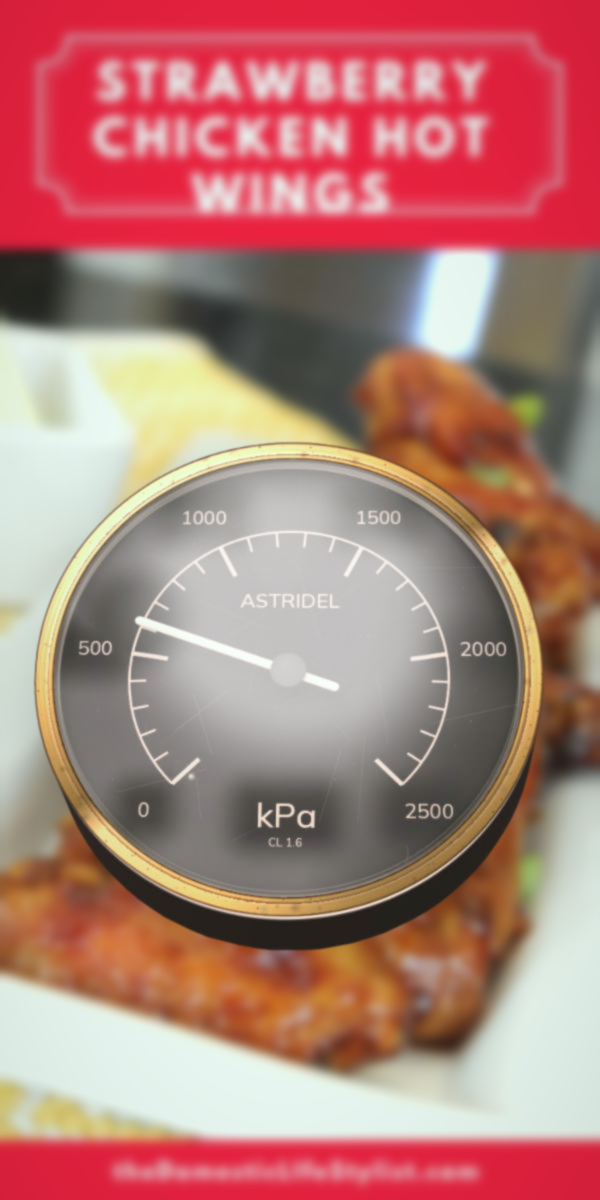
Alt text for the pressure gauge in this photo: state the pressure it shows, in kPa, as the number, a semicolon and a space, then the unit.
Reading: 600; kPa
